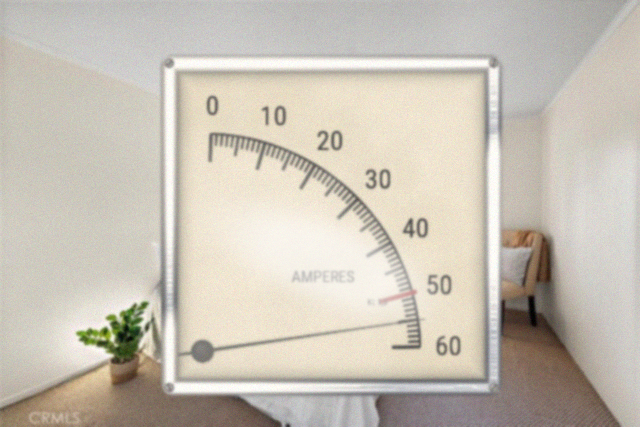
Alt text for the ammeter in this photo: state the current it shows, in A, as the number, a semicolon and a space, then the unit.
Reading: 55; A
